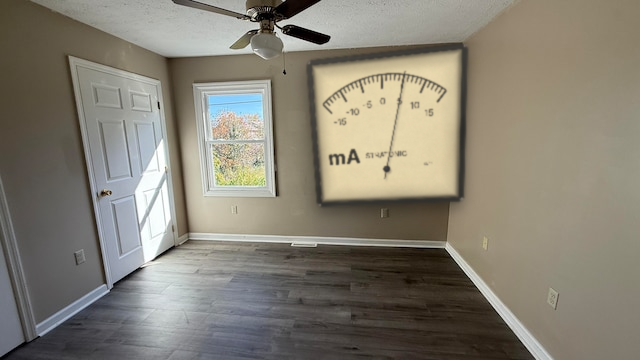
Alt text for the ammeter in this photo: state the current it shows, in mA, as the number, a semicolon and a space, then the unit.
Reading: 5; mA
